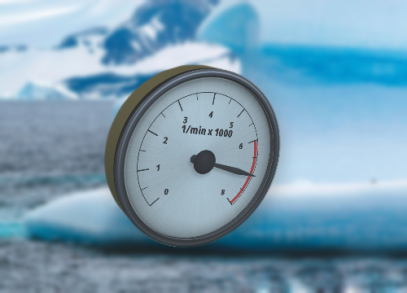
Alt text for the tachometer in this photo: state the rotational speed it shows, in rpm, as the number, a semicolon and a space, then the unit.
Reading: 7000; rpm
